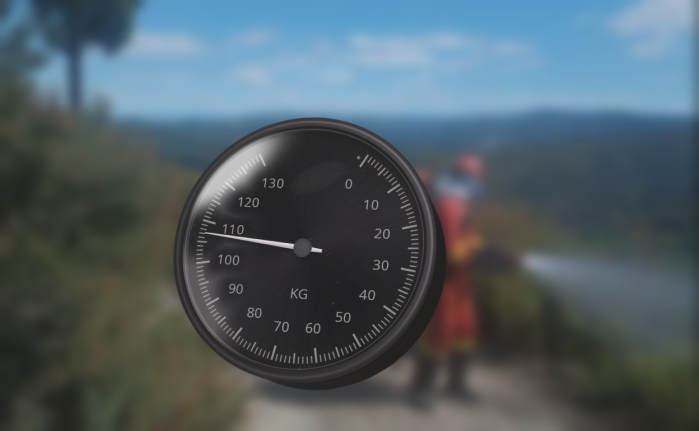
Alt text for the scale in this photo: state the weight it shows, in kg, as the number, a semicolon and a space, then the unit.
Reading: 107; kg
